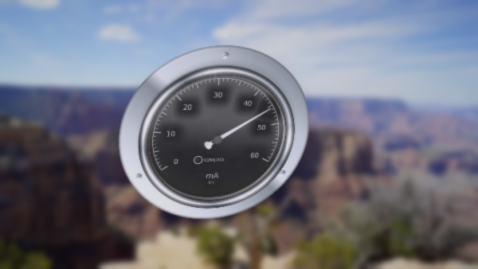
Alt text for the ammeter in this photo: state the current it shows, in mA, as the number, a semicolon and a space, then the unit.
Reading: 45; mA
